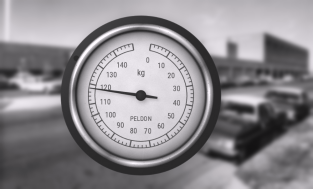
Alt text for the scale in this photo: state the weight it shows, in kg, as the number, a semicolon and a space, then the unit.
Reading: 118; kg
